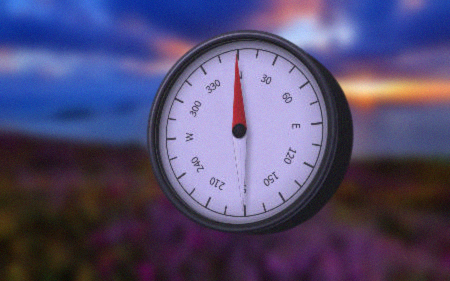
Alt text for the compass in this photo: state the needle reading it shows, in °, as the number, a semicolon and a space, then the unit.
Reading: 0; °
